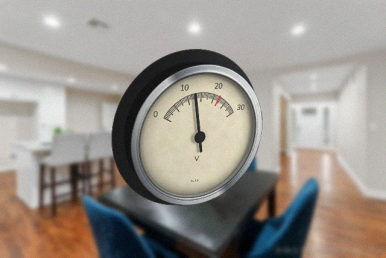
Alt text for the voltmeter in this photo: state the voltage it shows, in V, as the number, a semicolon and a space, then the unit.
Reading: 12.5; V
